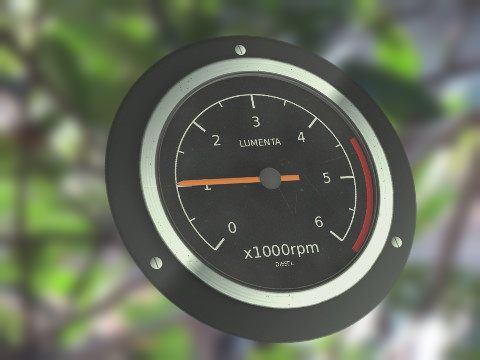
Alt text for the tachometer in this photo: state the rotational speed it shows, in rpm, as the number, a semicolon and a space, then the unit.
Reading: 1000; rpm
